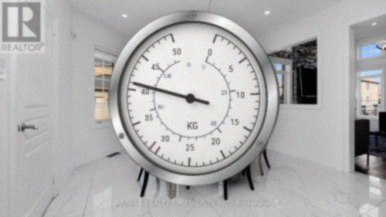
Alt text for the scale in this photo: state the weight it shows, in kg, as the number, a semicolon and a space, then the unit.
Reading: 41; kg
